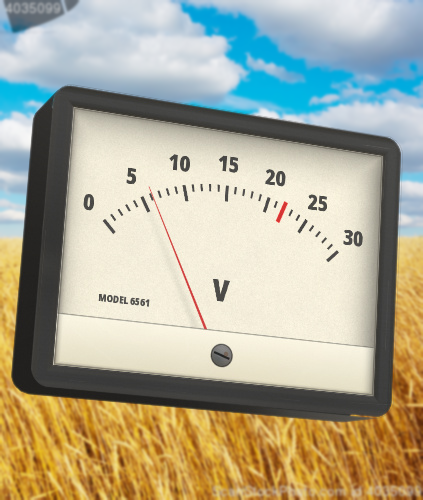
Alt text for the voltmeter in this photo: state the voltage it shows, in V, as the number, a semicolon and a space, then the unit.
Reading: 6; V
